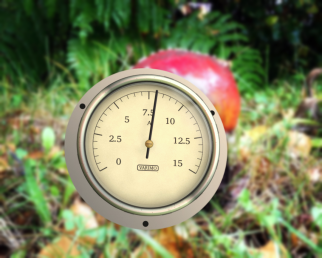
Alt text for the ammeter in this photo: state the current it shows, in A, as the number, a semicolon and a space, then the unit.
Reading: 8; A
